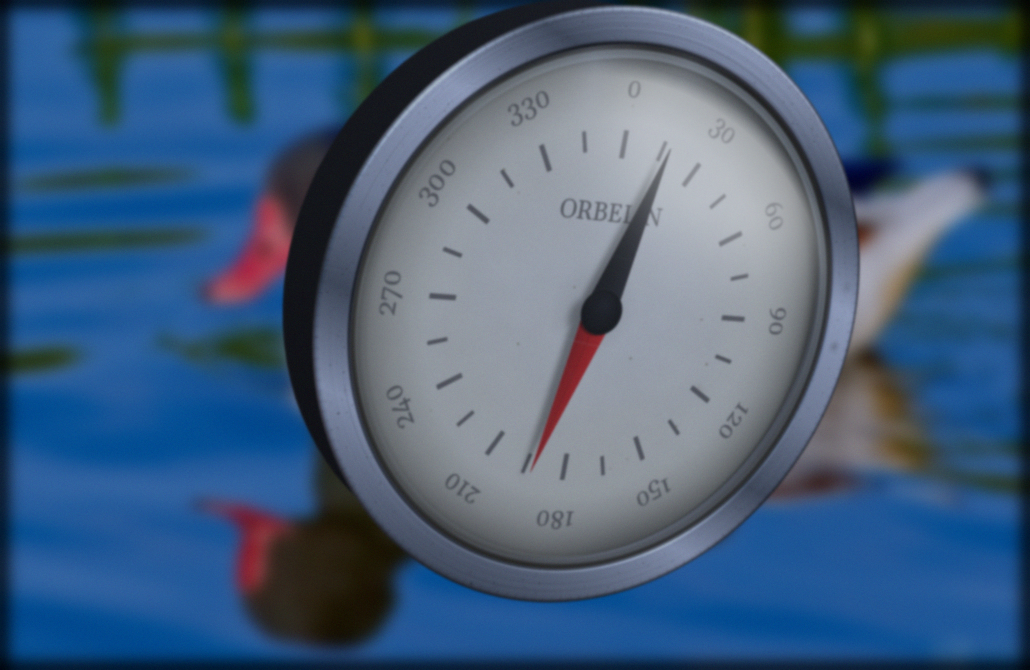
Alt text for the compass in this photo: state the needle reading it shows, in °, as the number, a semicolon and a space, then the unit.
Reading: 195; °
